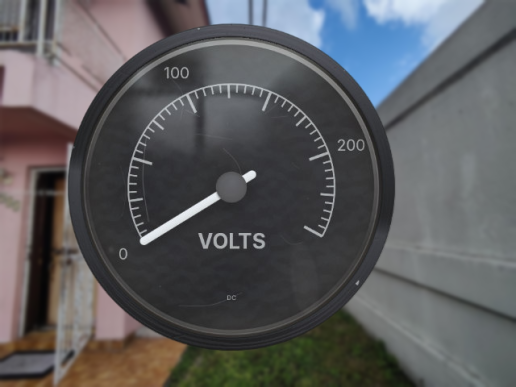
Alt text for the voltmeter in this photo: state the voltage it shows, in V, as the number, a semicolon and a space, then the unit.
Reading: 0; V
